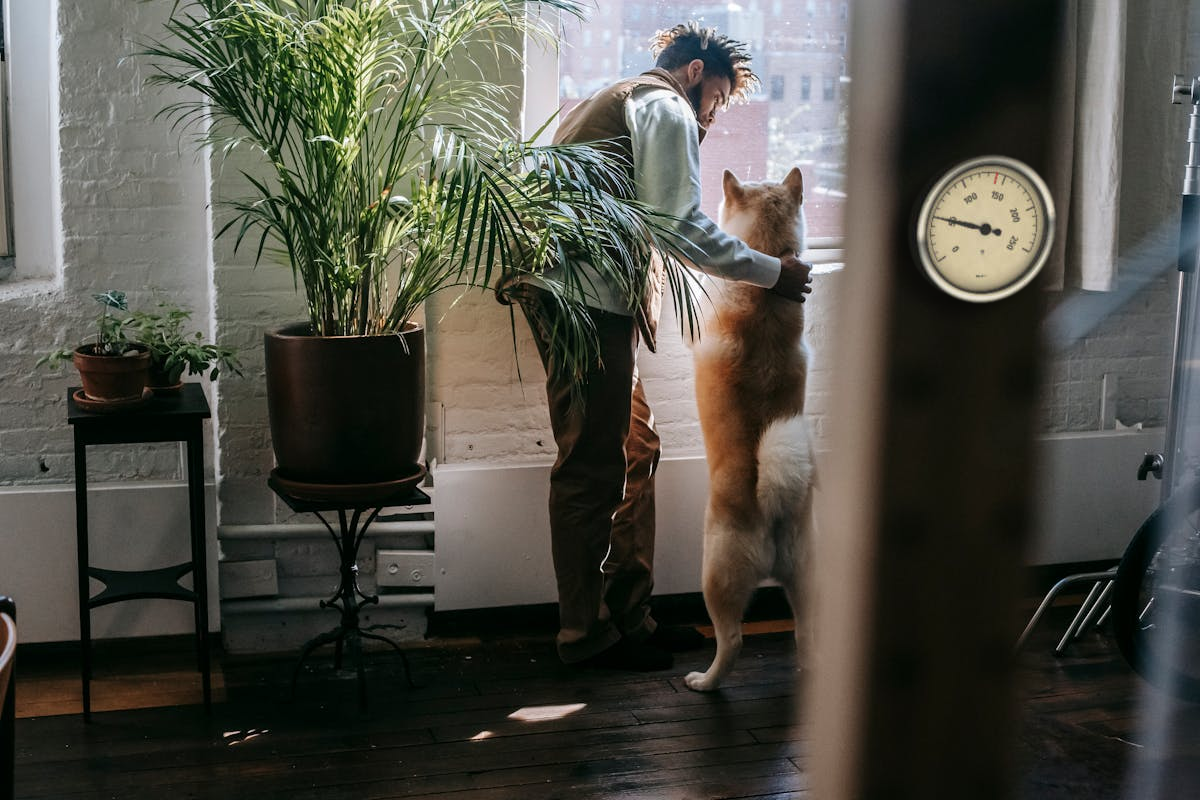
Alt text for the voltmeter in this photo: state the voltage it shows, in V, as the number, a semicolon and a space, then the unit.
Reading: 50; V
